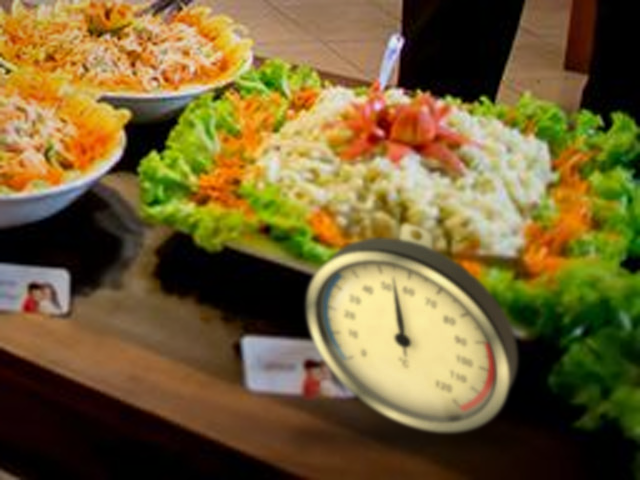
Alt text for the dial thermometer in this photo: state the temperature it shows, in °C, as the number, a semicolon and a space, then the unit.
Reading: 55; °C
